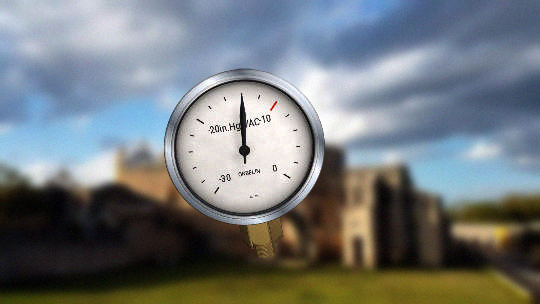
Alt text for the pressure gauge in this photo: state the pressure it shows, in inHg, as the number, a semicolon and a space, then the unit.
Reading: -14; inHg
